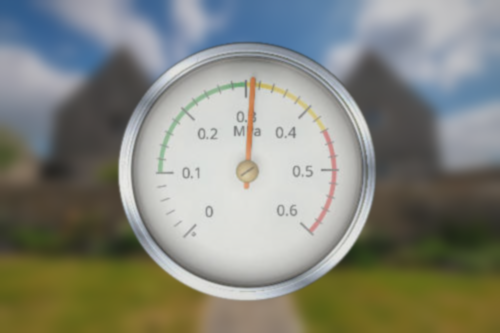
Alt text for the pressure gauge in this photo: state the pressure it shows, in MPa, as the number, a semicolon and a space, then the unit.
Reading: 0.31; MPa
